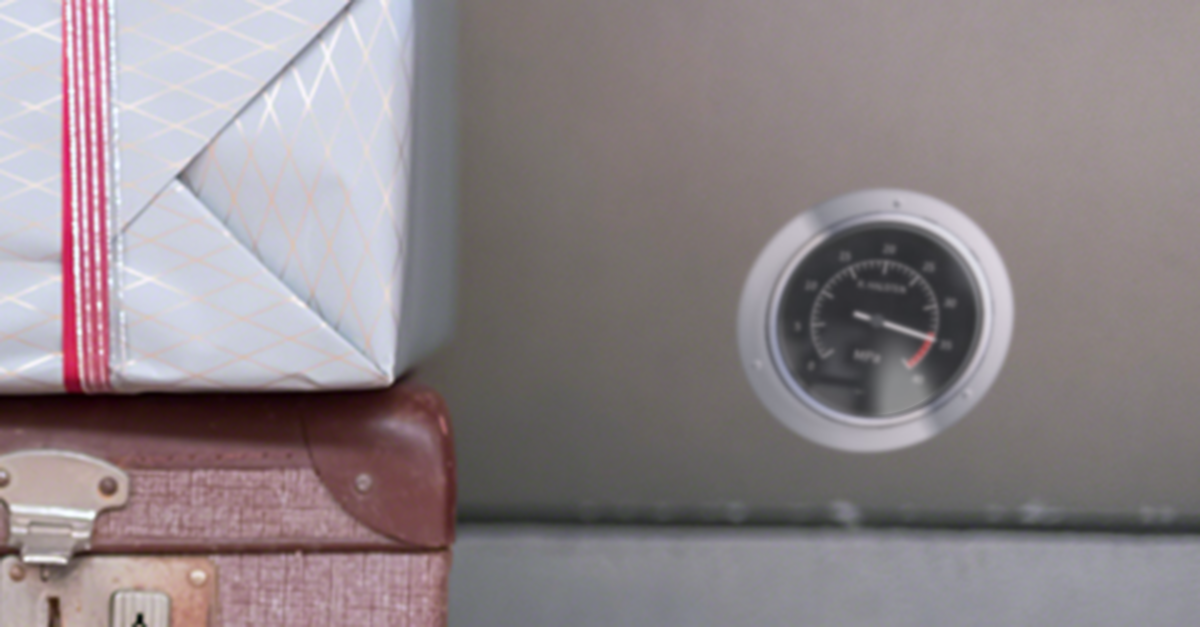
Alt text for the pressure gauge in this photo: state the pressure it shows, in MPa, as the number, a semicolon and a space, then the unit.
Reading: 35; MPa
